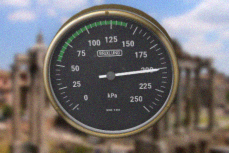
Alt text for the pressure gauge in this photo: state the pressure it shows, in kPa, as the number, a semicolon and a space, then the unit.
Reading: 200; kPa
